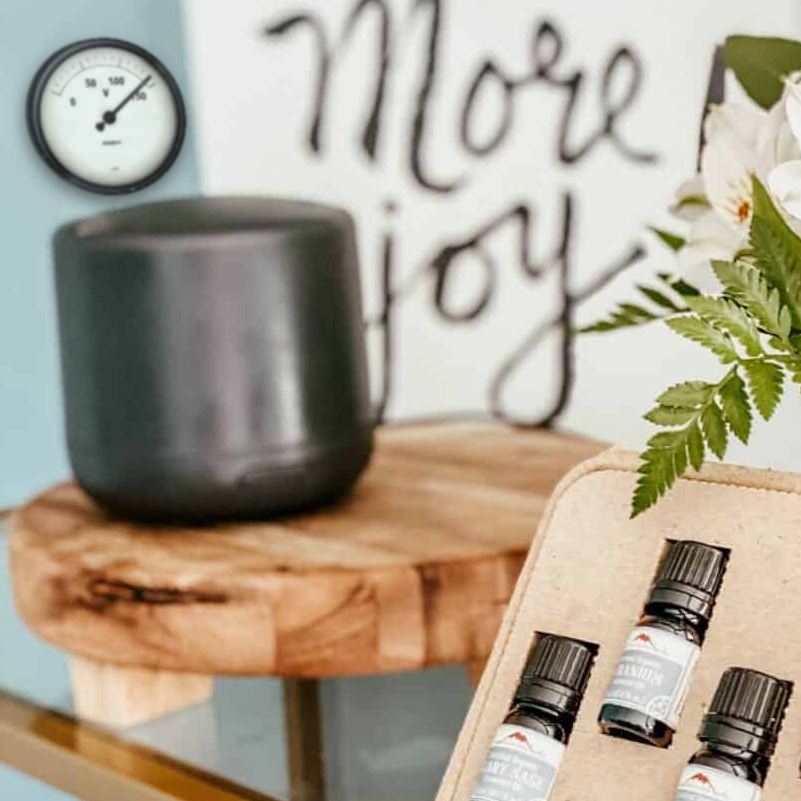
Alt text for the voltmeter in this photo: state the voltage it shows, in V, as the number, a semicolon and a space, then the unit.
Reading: 140; V
